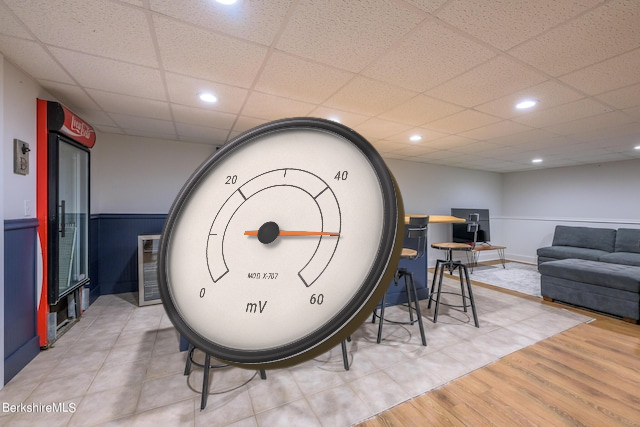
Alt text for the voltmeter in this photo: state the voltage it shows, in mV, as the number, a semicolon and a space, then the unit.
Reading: 50; mV
